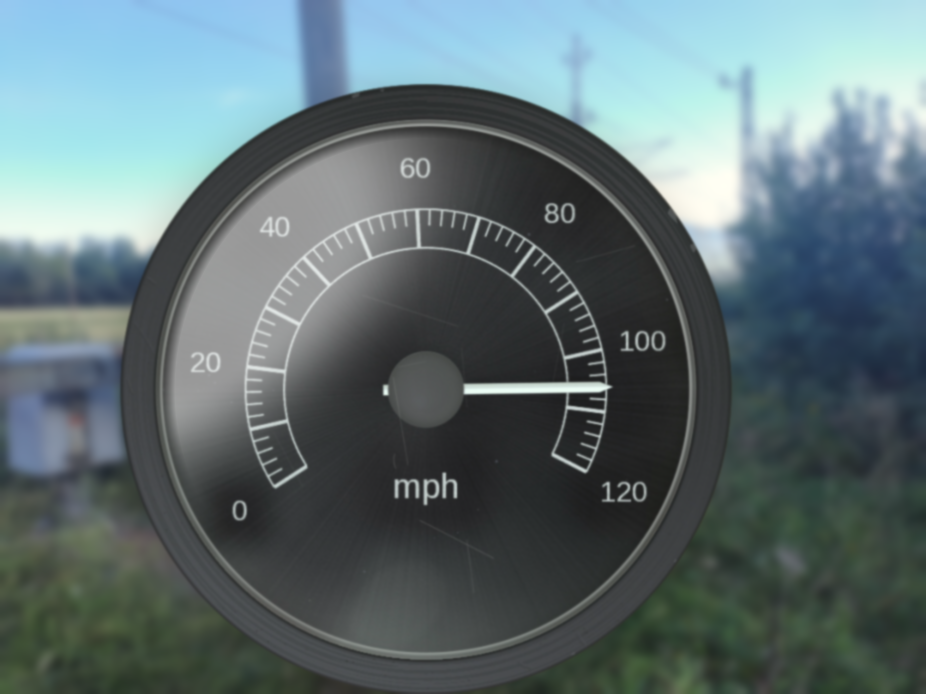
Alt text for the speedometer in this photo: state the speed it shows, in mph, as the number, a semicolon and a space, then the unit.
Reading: 106; mph
